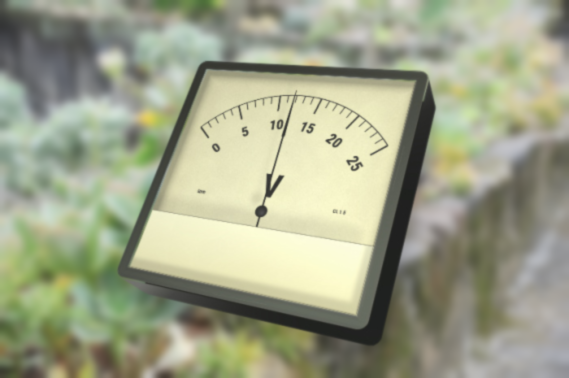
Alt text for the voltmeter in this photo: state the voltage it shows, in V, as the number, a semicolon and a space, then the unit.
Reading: 12; V
